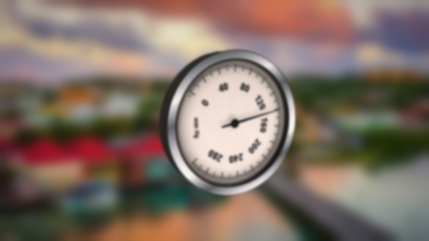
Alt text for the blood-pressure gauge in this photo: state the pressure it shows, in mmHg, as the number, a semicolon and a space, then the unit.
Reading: 140; mmHg
